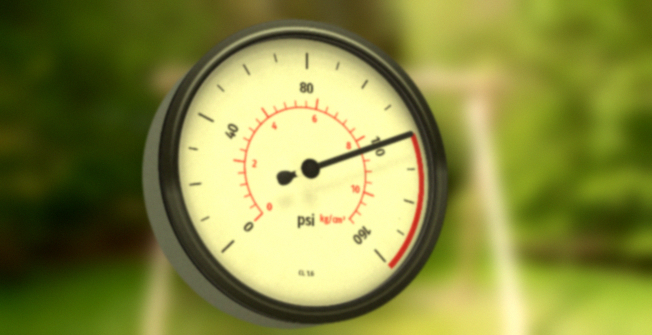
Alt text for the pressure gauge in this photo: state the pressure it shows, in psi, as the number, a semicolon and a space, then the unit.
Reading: 120; psi
